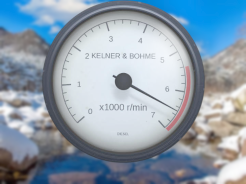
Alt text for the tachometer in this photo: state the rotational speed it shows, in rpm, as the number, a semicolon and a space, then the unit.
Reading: 6500; rpm
